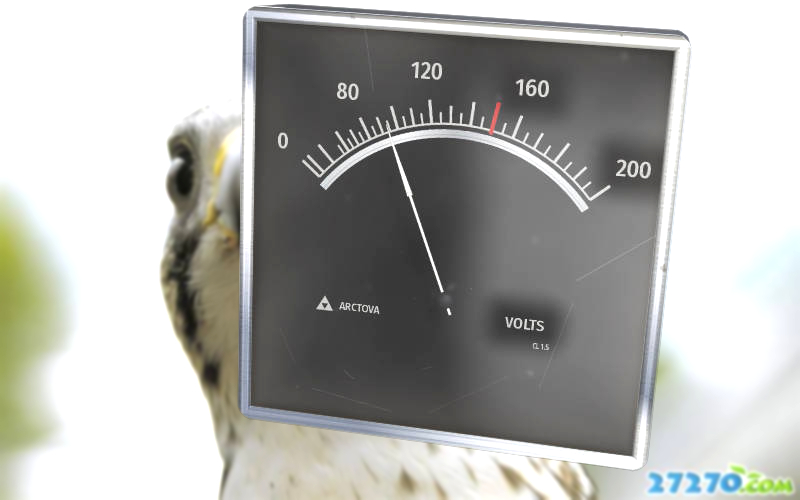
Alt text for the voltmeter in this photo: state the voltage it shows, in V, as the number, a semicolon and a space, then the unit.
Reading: 95; V
